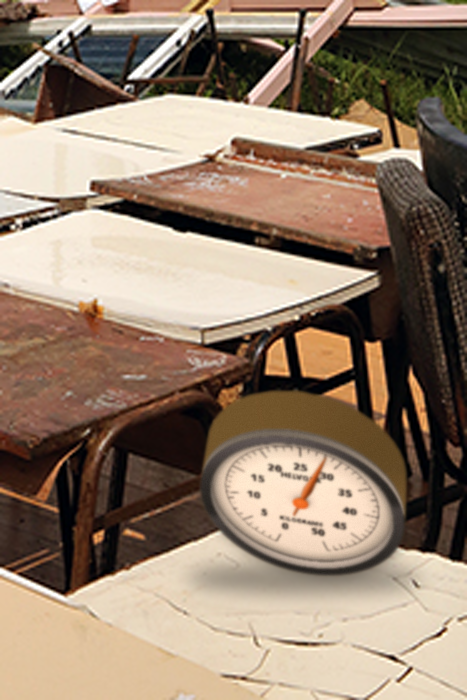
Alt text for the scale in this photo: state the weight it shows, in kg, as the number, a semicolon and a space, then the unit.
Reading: 28; kg
